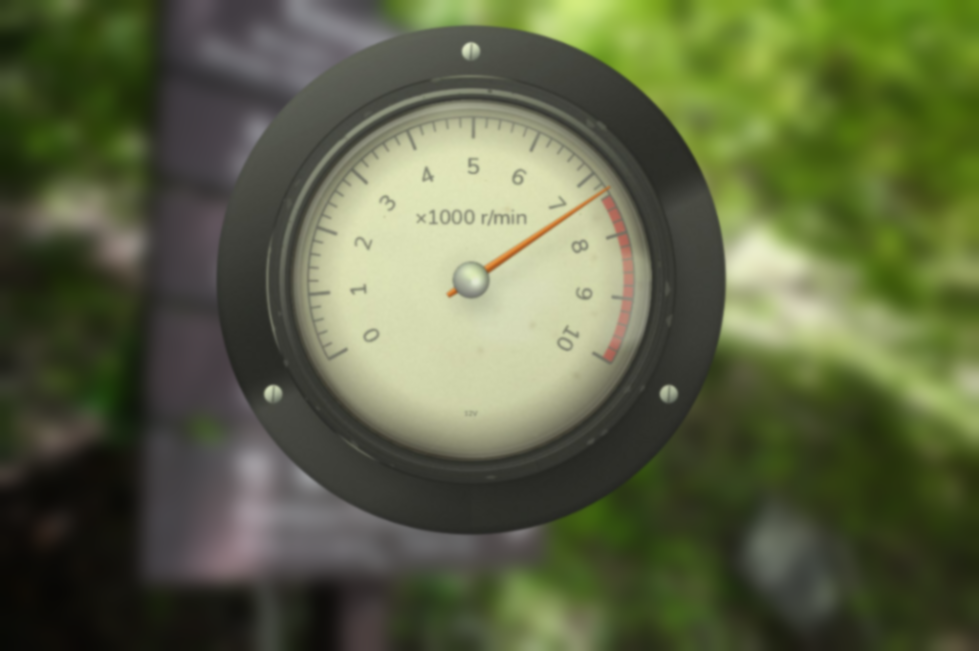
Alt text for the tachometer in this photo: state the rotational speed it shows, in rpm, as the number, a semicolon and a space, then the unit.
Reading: 7300; rpm
